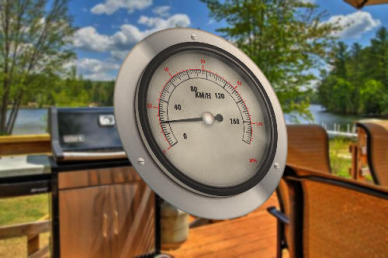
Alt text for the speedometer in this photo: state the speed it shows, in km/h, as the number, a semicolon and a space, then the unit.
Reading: 20; km/h
